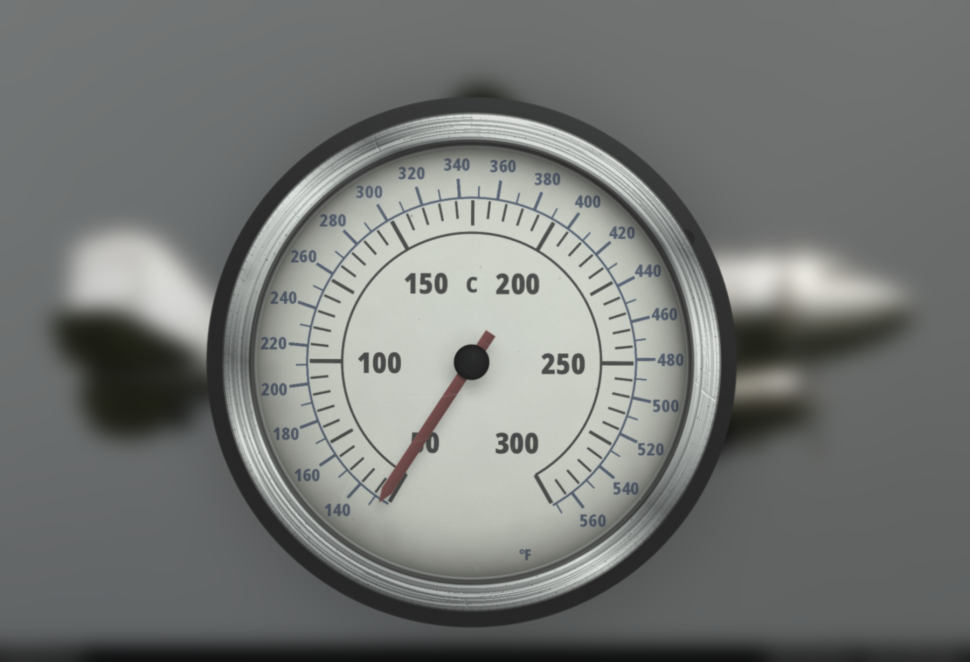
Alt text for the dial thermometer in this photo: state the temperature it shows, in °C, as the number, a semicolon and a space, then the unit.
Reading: 52.5; °C
